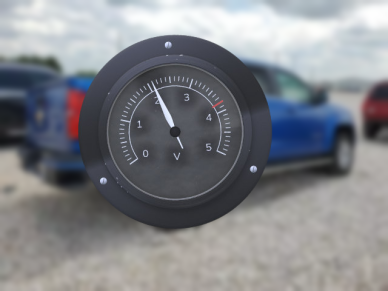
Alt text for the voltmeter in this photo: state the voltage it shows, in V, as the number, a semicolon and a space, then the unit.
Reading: 2.1; V
